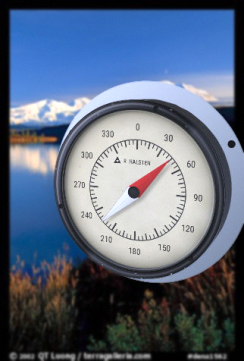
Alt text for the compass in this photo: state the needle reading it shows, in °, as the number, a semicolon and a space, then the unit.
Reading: 45; °
